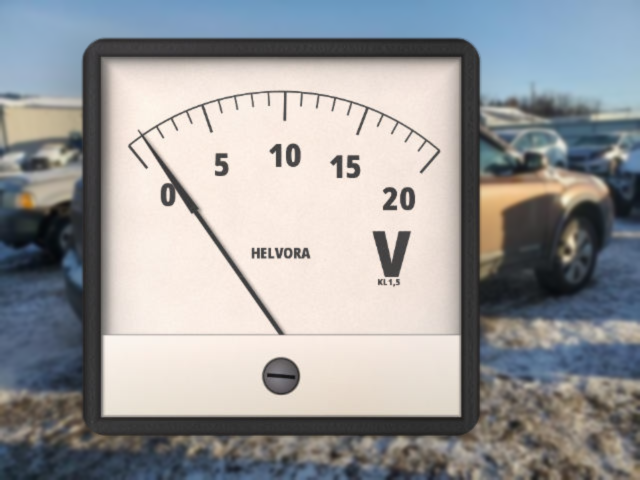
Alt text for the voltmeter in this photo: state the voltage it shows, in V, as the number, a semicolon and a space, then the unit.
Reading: 1; V
